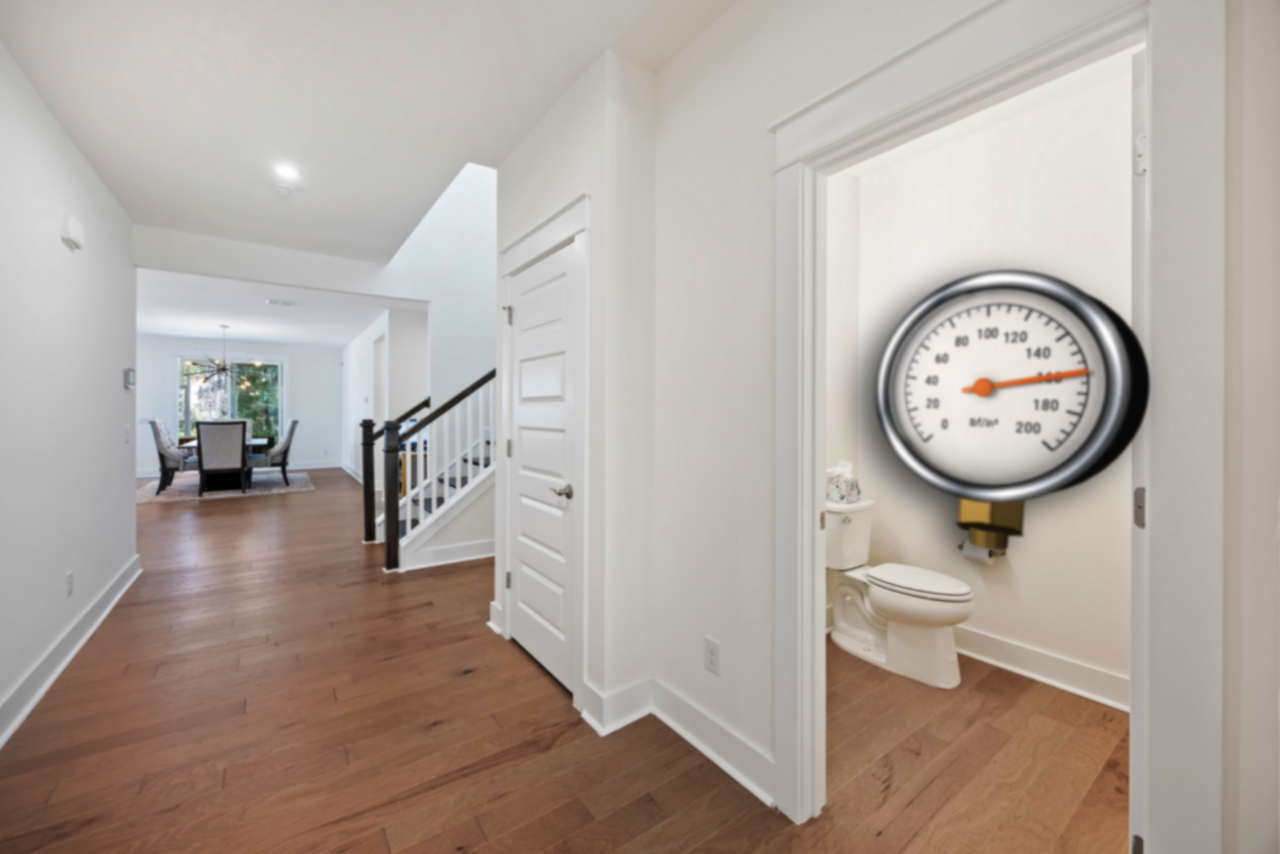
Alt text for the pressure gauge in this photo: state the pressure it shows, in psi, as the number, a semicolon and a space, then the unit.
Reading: 160; psi
